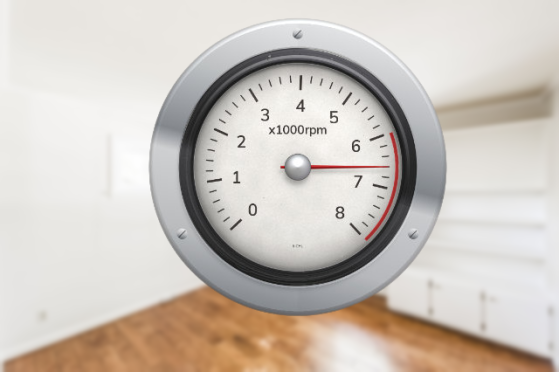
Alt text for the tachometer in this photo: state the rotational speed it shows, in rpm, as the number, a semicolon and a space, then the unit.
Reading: 6600; rpm
